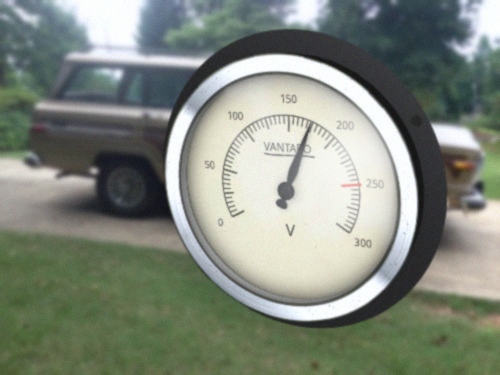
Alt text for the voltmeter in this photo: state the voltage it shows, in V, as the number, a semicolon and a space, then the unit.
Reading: 175; V
